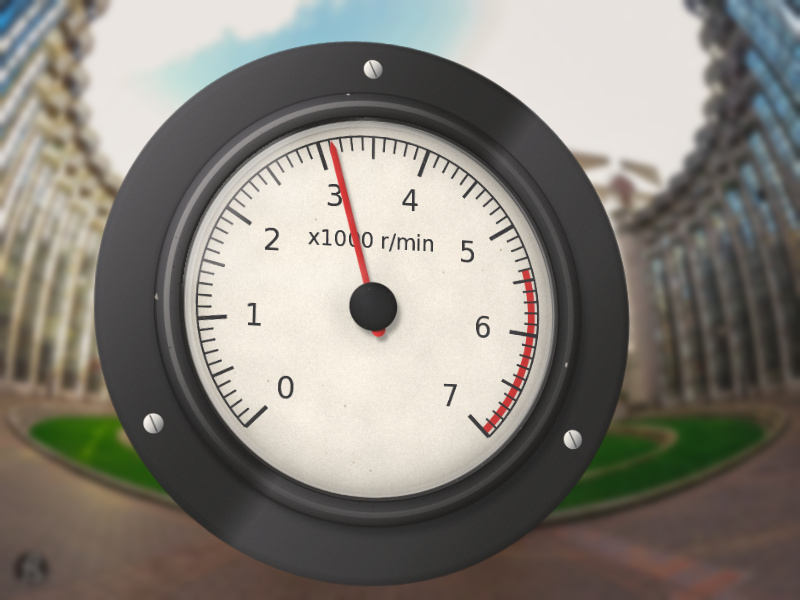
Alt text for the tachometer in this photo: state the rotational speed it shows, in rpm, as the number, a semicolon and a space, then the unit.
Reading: 3100; rpm
